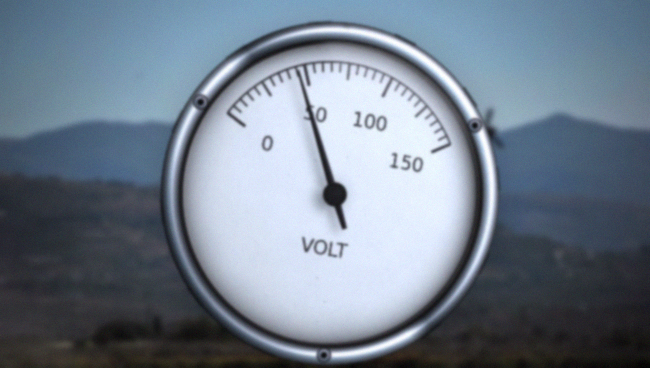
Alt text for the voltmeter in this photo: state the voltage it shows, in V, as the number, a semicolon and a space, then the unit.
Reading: 45; V
